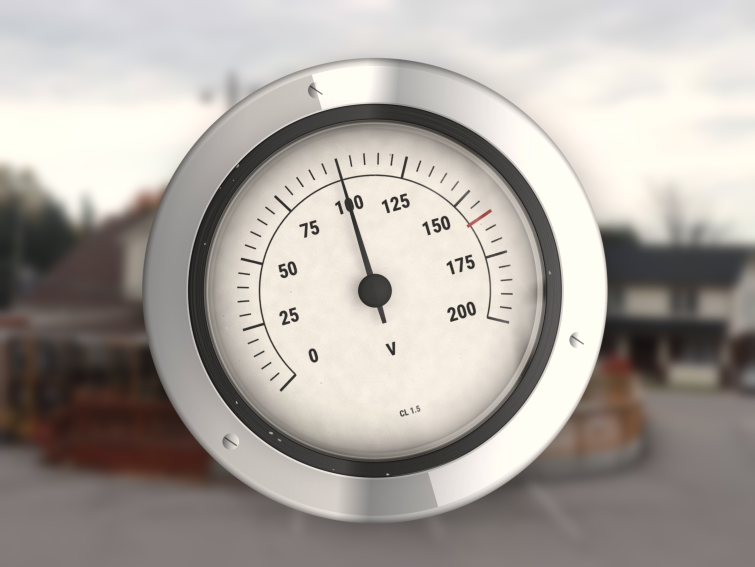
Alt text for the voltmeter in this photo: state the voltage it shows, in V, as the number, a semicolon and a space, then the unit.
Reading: 100; V
